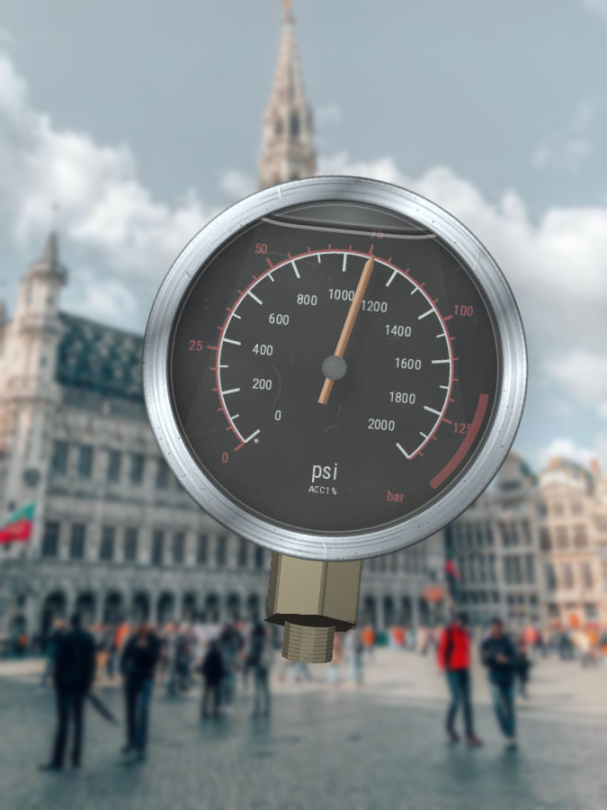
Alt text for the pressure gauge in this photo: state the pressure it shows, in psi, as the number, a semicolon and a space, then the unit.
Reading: 1100; psi
